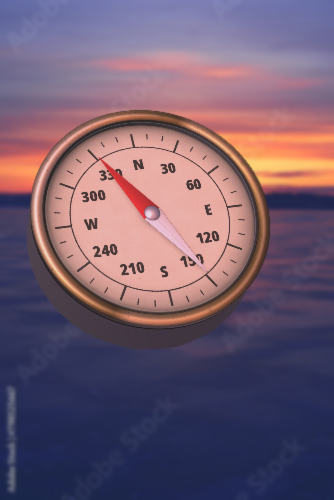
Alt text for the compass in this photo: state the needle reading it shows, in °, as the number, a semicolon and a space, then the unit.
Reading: 330; °
